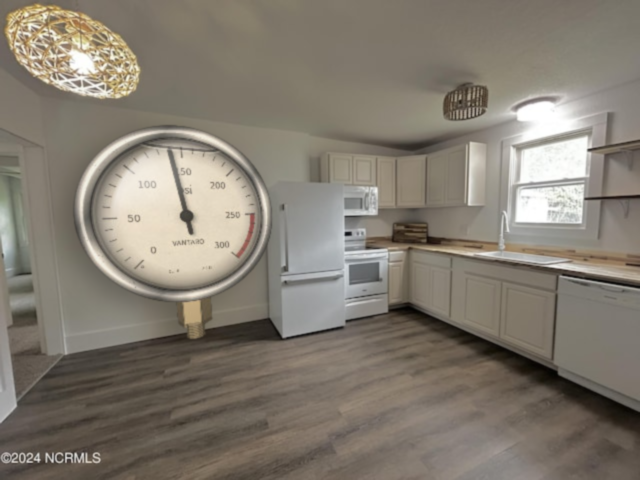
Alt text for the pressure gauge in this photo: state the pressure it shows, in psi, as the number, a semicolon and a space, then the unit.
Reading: 140; psi
